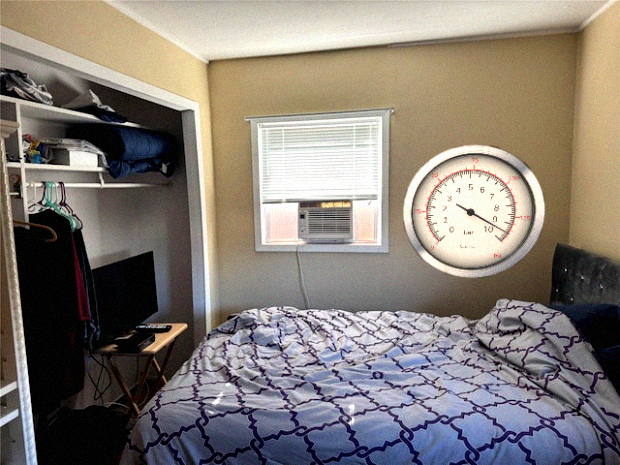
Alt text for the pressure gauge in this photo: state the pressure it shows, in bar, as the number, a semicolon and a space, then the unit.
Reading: 9.5; bar
